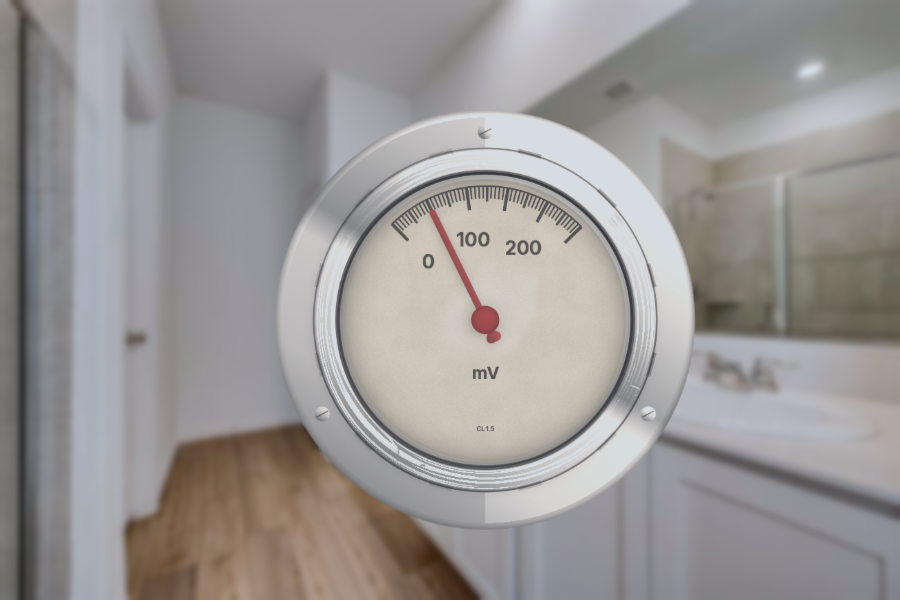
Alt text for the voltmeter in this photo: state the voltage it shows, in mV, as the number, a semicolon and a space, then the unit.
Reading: 50; mV
